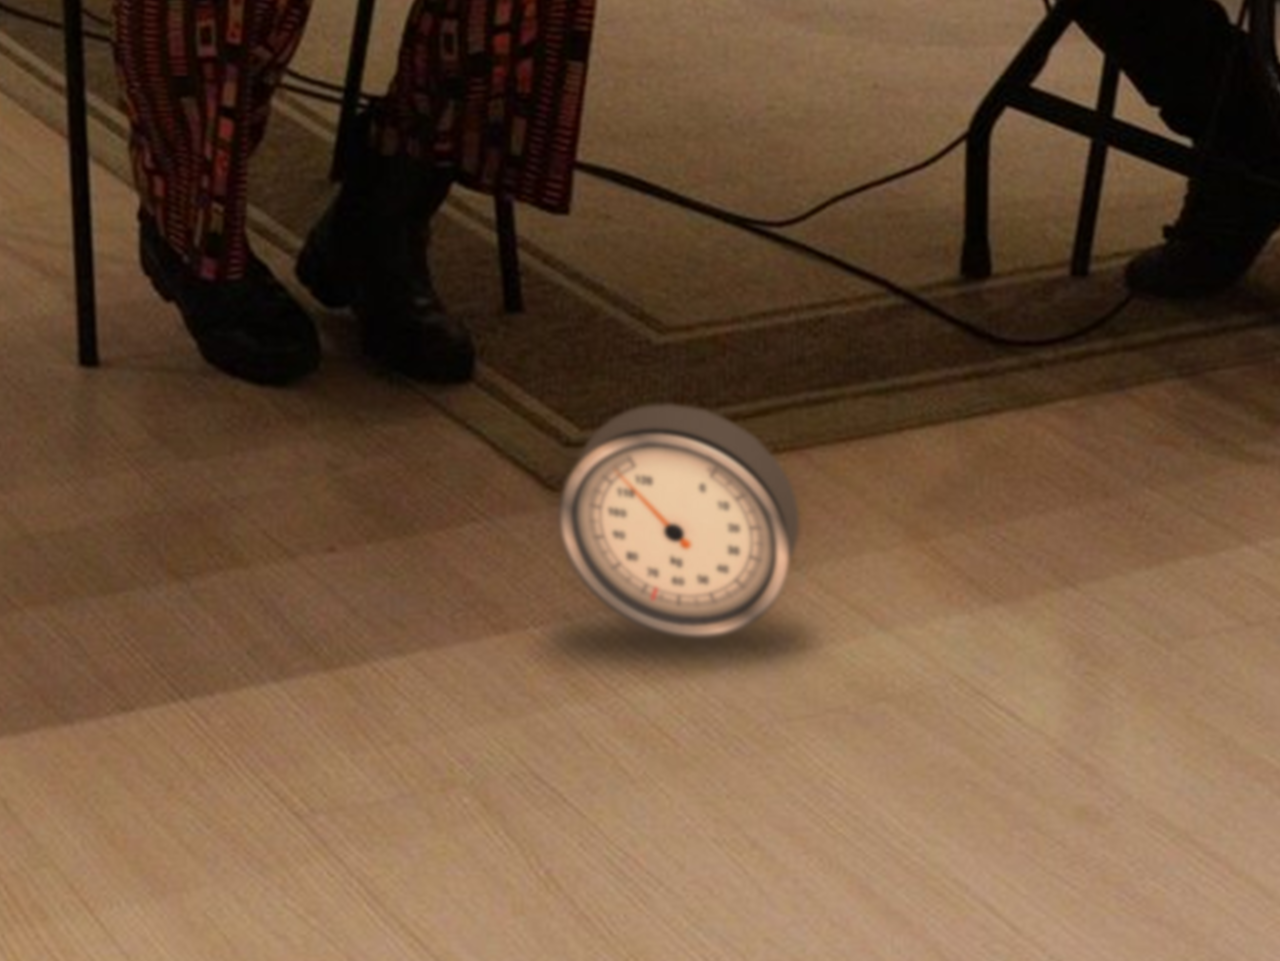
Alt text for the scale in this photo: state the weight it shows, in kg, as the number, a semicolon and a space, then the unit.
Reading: 115; kg
